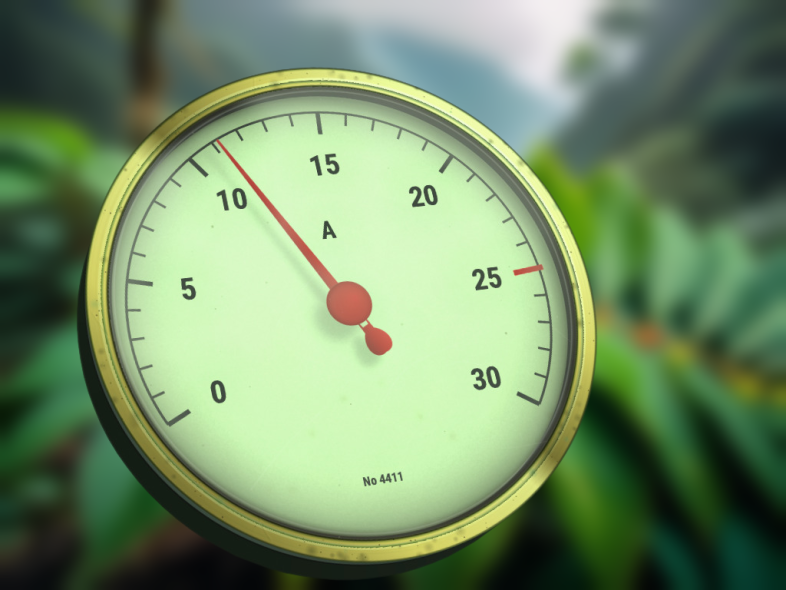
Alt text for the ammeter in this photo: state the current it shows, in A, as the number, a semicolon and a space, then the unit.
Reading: 11; A
